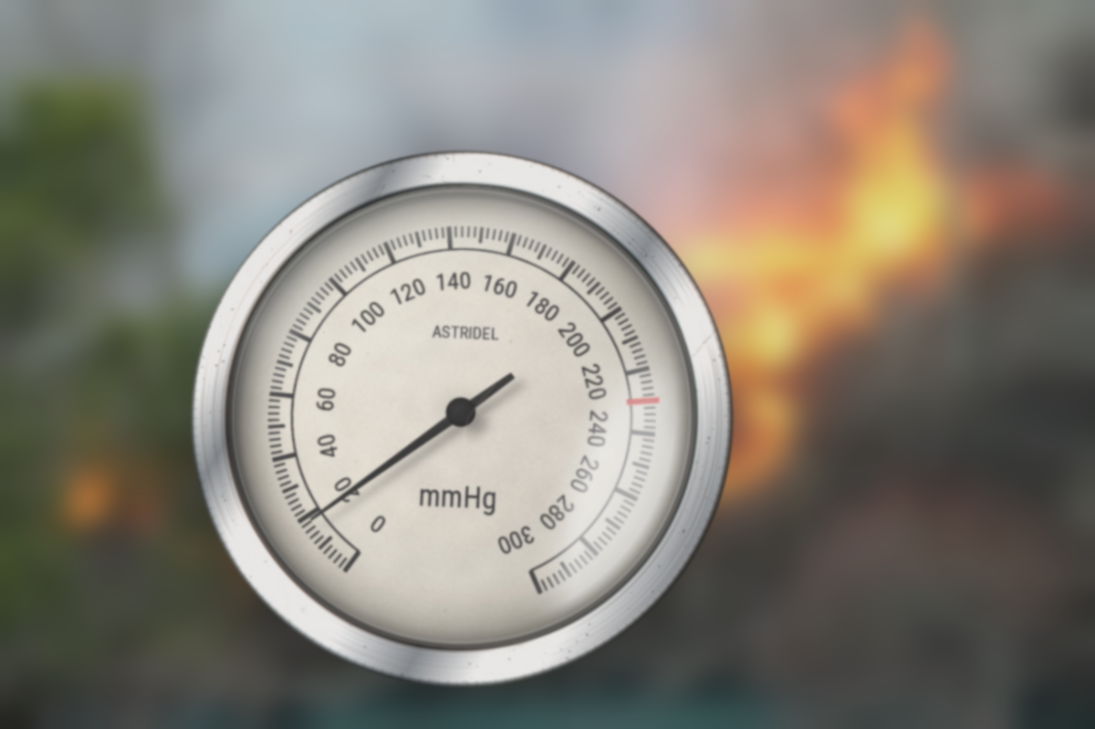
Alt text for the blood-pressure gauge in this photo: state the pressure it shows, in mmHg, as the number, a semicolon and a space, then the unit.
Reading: 18; mmHg
